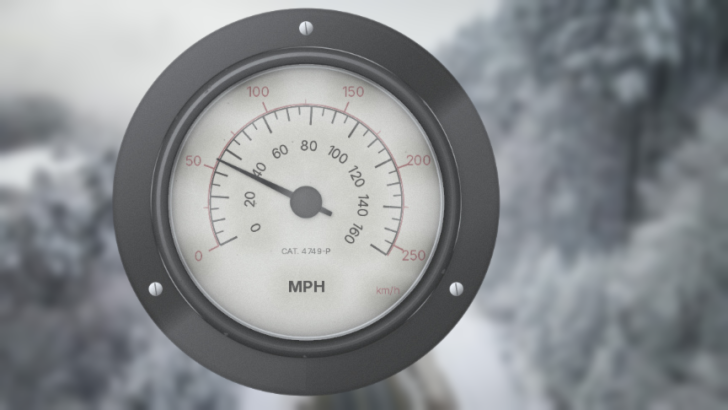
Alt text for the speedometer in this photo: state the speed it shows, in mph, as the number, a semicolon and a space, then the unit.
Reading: 35; mph
